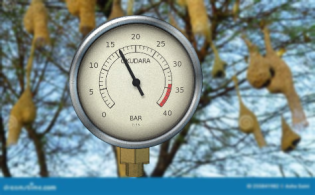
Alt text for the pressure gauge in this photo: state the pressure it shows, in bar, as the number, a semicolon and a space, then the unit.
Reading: 16; bar
